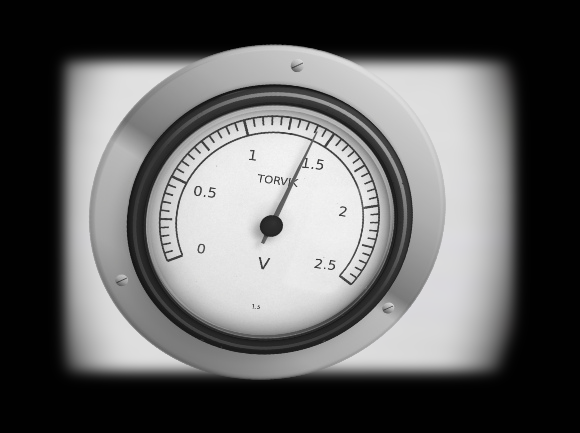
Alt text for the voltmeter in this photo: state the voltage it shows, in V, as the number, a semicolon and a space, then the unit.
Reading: 1.4; V
